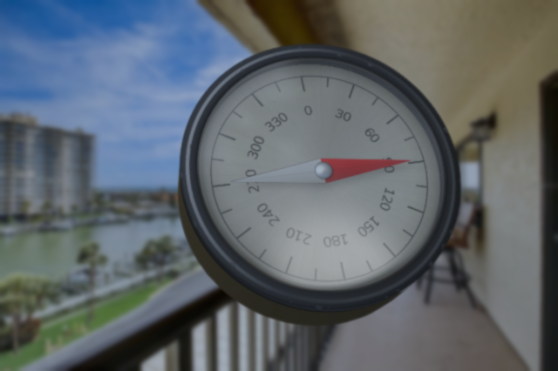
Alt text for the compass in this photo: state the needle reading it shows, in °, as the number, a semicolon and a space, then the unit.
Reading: 90; °
